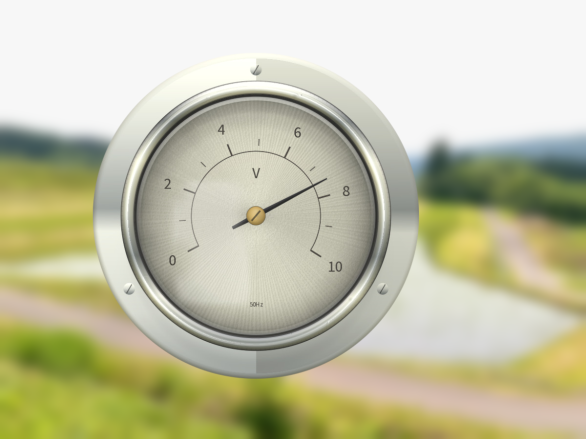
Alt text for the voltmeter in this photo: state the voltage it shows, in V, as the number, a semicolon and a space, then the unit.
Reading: 7.5; V
